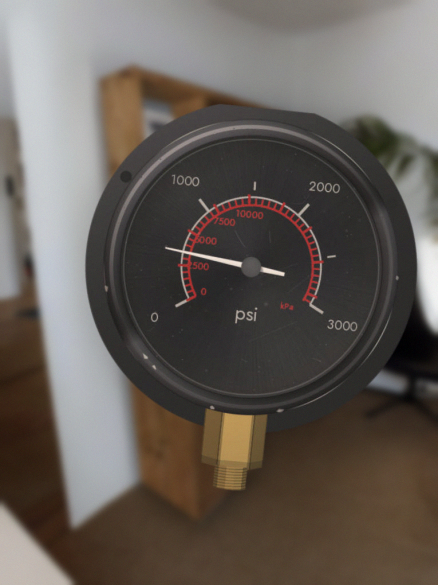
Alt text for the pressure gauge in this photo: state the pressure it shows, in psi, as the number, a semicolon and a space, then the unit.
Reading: 500; psi
